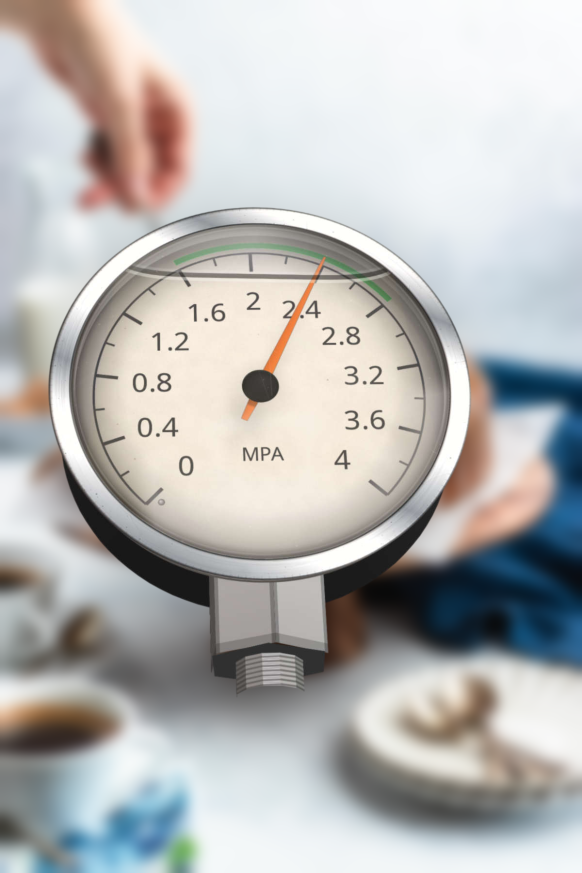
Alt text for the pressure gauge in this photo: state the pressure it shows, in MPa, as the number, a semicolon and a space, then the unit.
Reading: 2.4; MPa
